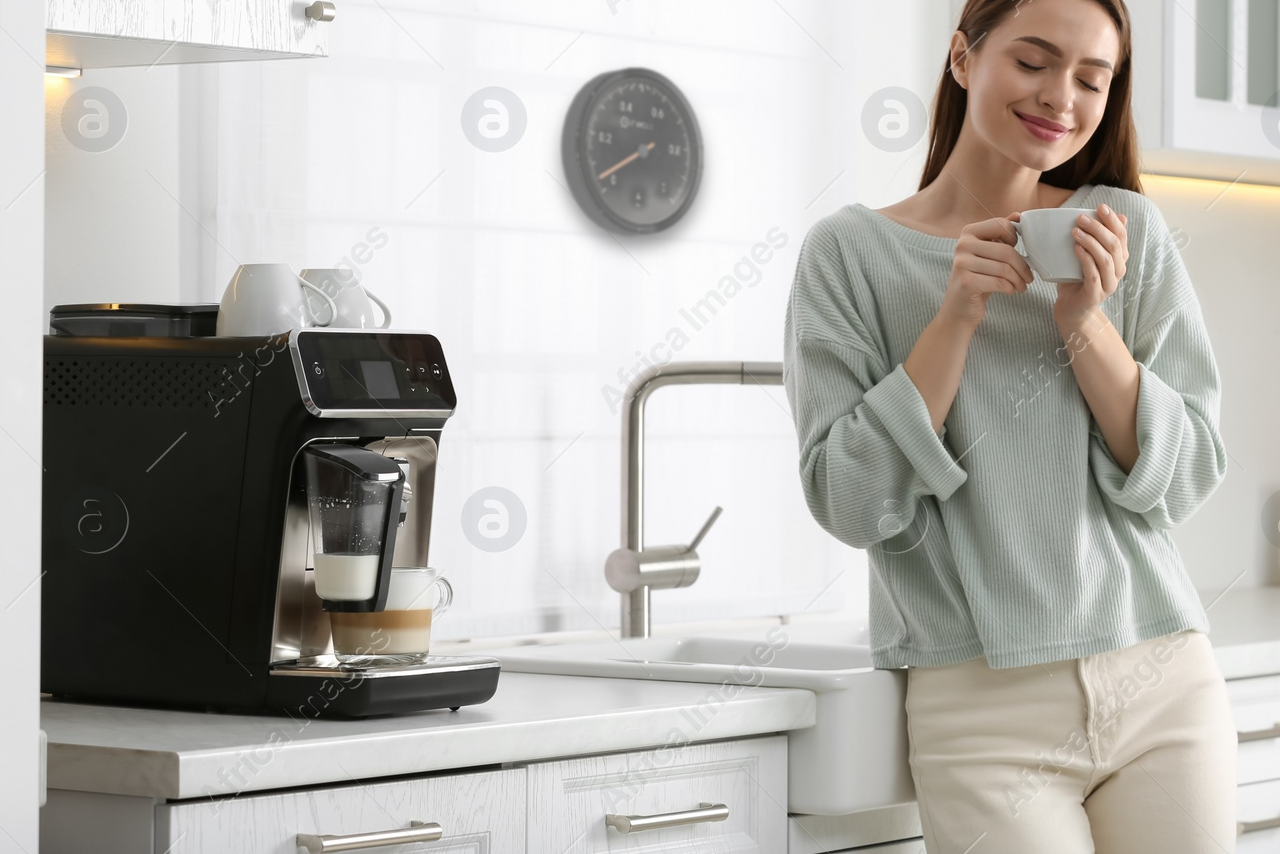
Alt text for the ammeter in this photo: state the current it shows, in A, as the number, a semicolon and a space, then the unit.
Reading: 0.05; A
